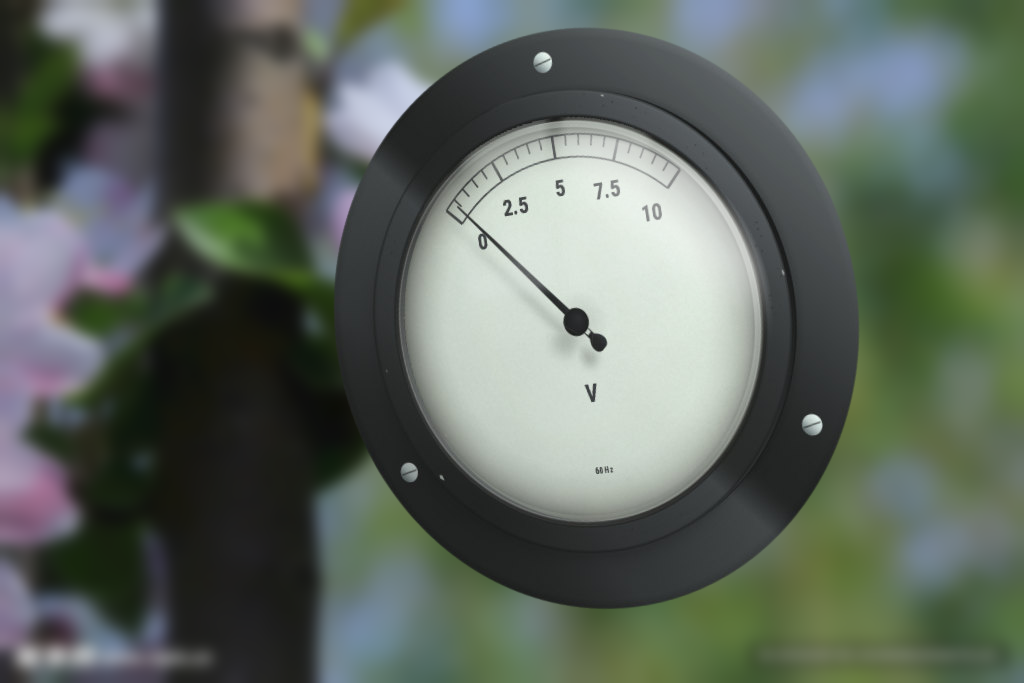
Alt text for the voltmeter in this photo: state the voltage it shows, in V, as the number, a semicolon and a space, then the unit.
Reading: 0.5; V
